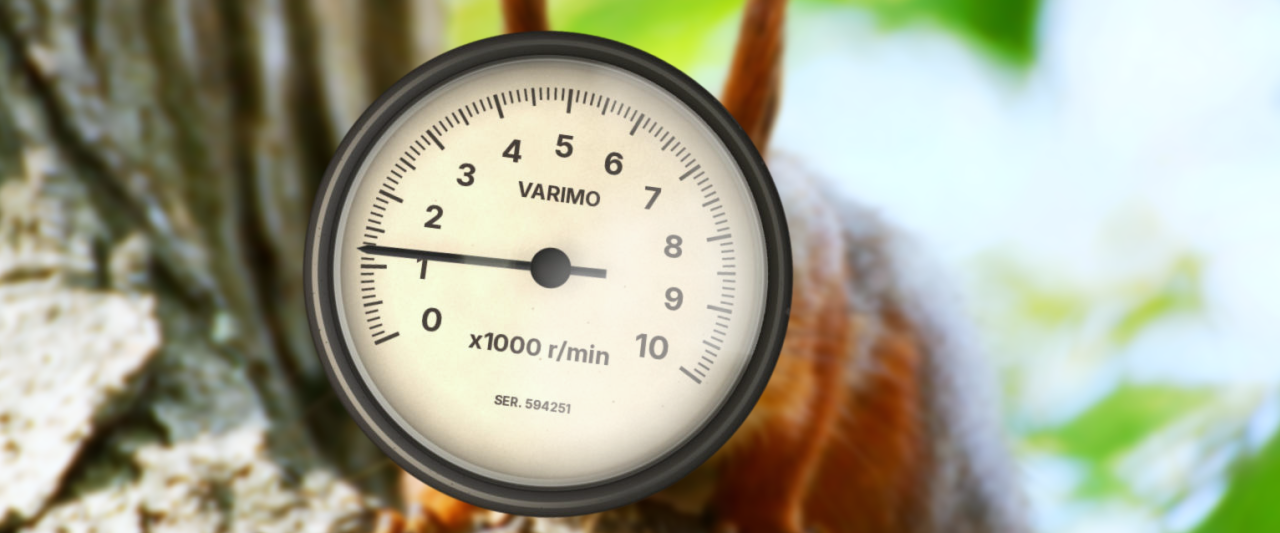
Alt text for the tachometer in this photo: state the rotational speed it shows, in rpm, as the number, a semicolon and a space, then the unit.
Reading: 1200; rpm
